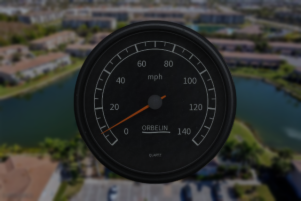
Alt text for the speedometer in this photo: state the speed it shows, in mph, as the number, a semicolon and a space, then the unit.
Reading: 7.5; mph
